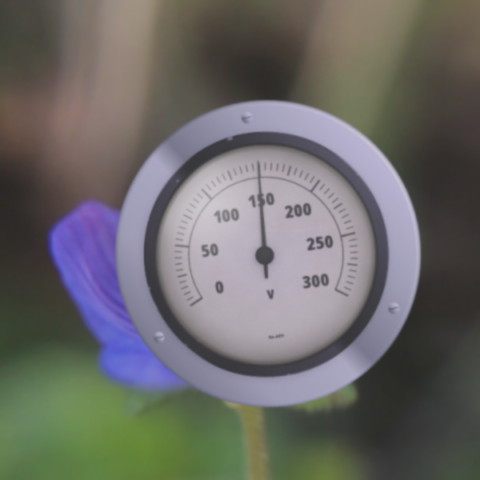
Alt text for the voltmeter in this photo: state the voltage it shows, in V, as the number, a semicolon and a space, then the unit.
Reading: 150; V
